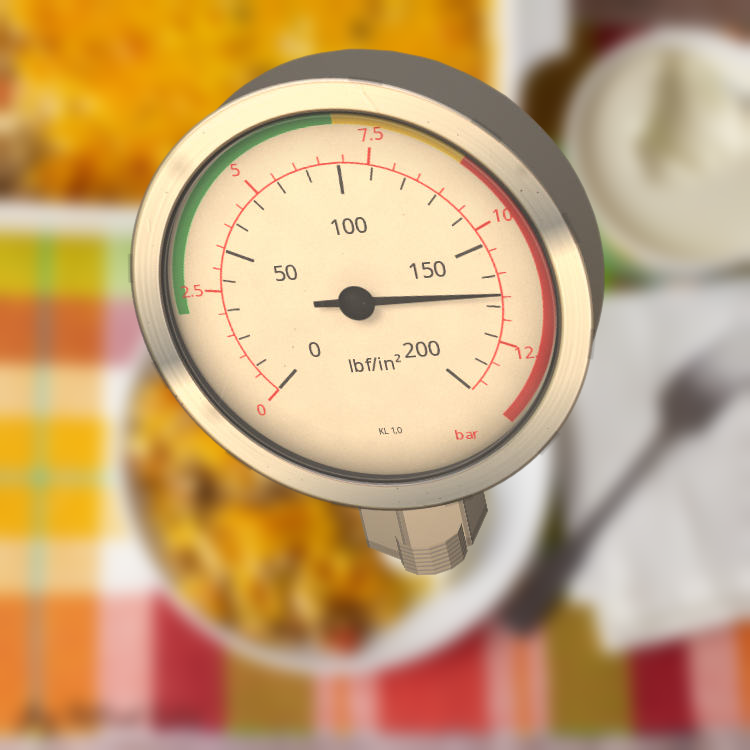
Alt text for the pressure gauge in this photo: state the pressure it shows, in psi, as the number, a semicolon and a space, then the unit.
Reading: 165; psi
